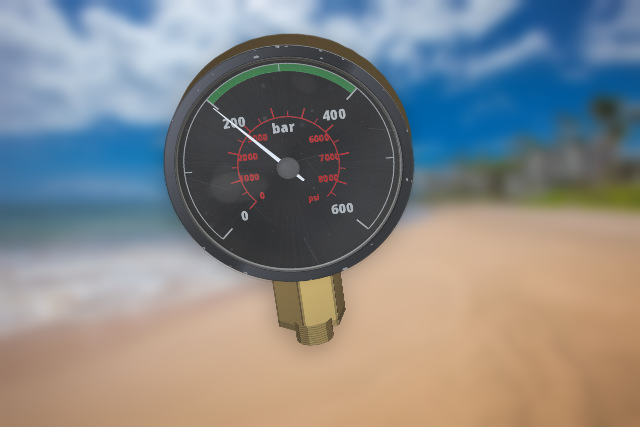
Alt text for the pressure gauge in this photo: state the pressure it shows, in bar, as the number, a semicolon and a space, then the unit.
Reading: 200; bar
